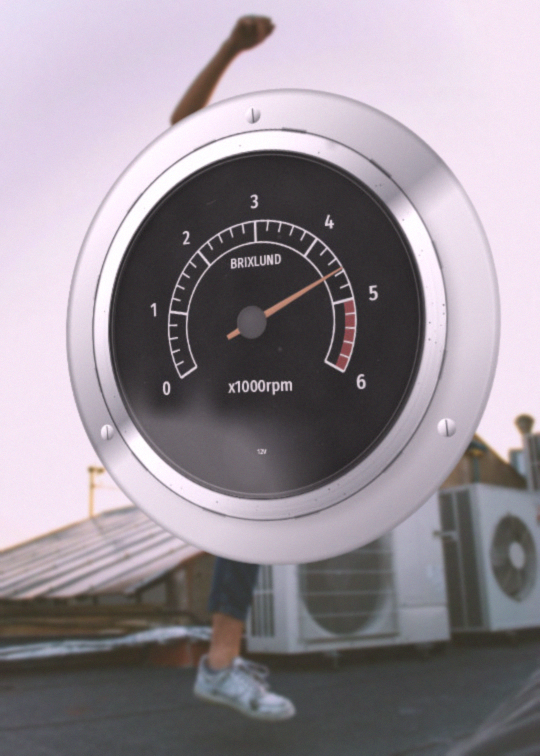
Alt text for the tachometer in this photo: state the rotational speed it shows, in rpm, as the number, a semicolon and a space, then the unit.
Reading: 4600; rpm
